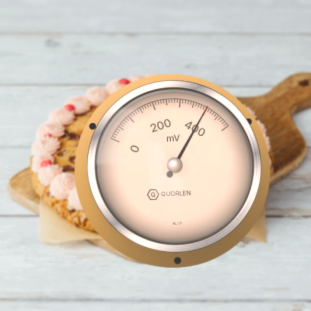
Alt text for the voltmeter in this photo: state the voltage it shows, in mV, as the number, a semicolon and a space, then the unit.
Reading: 400; mV
